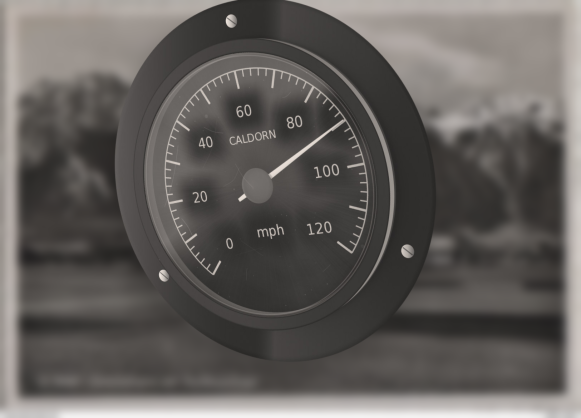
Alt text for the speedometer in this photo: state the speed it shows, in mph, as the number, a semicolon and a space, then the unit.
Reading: 90; mph
